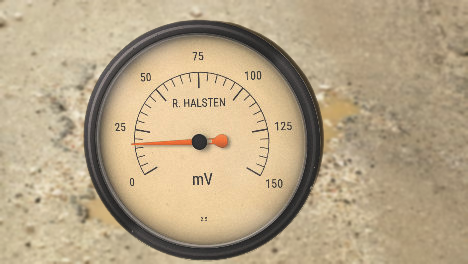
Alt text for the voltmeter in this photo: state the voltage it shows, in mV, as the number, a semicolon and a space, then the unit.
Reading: 17.5; mV
